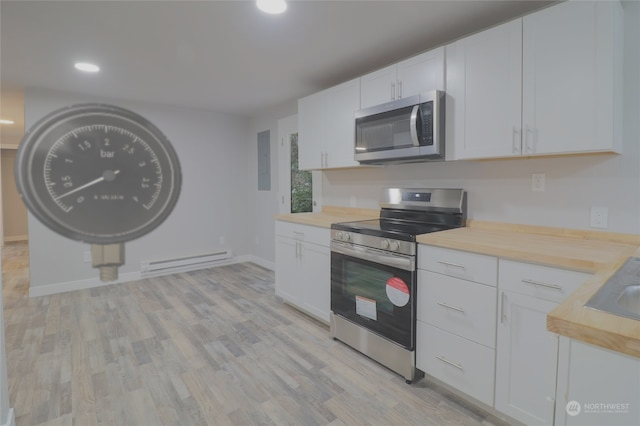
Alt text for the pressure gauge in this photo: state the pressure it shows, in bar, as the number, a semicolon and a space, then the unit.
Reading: 0.25; bar
